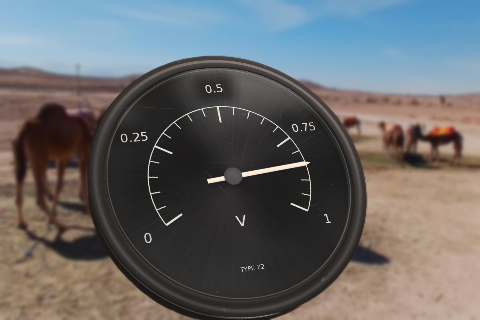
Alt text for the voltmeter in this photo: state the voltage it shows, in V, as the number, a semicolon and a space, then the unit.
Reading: 0.85; V
